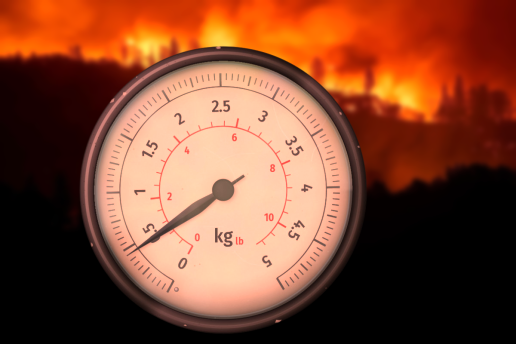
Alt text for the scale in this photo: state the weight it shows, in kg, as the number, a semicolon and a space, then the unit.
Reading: 0.45; kg
